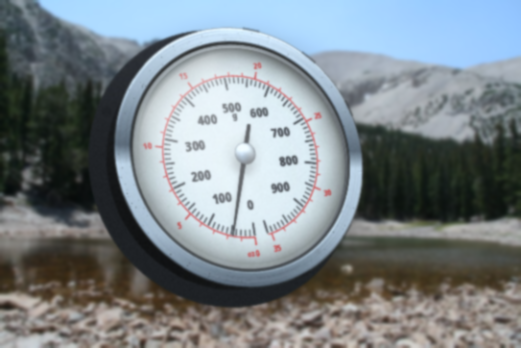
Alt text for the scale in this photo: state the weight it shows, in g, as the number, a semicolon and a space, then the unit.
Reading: 50; g
